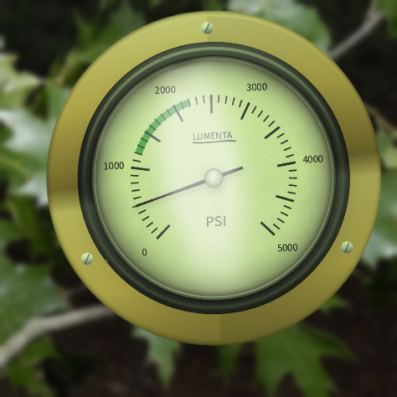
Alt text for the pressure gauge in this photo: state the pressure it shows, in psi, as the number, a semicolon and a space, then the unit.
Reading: 500; psi
